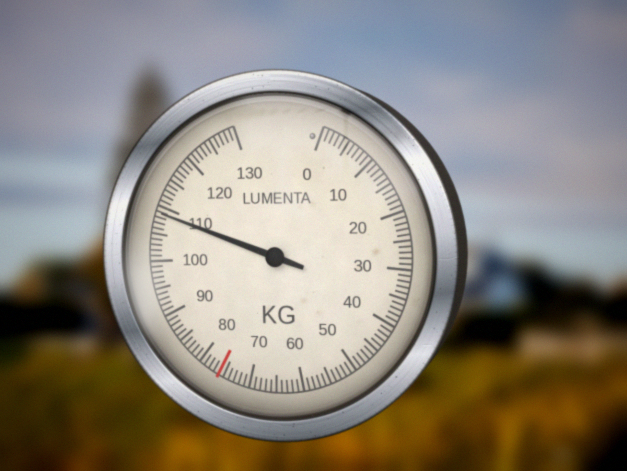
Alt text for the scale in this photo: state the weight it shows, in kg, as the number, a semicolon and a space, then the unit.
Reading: 109; kg
